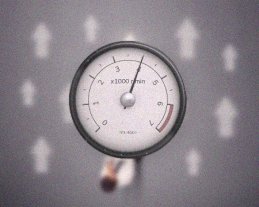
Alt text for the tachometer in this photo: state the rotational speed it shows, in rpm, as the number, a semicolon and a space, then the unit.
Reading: 4000; rpm
